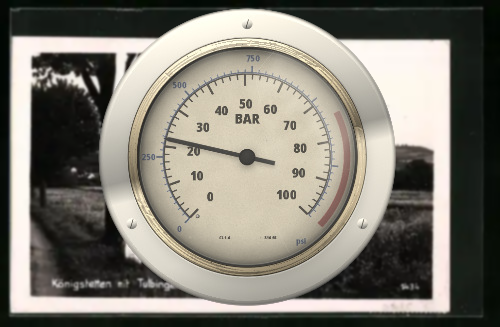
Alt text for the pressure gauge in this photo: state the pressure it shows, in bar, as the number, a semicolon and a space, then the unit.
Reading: 22; bar
